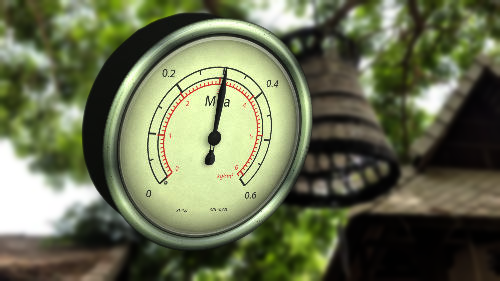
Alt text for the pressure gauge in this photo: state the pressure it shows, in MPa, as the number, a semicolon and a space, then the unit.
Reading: 0.3; MPa
